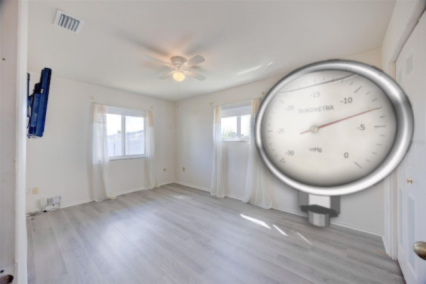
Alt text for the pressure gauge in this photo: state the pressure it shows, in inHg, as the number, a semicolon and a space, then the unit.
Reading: -7; inHg
